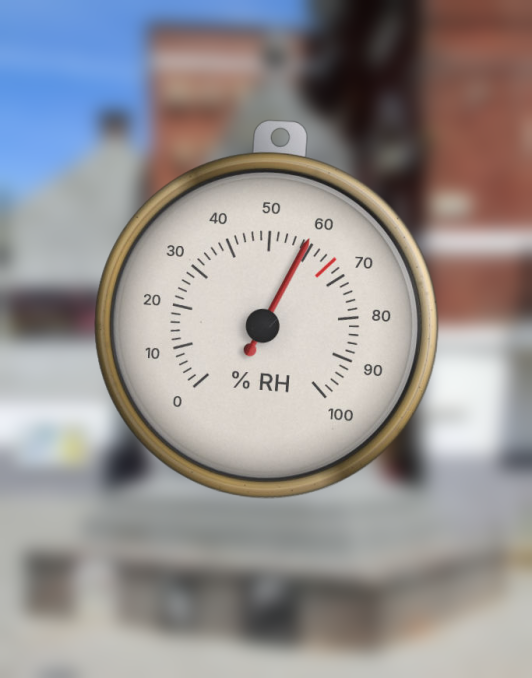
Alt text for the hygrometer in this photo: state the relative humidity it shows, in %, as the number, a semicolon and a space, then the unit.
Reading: 59; %
